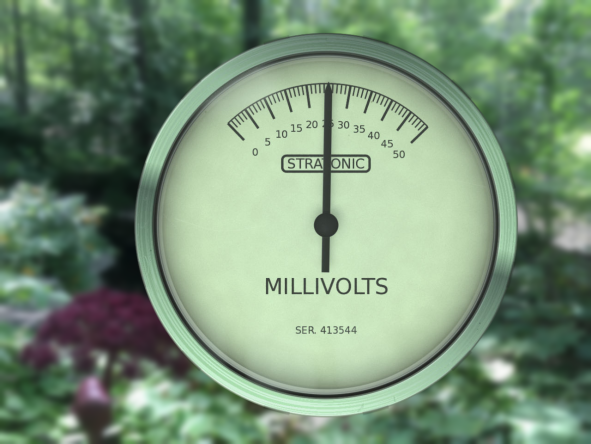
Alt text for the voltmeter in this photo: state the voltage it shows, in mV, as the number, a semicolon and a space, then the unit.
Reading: 25; mV
